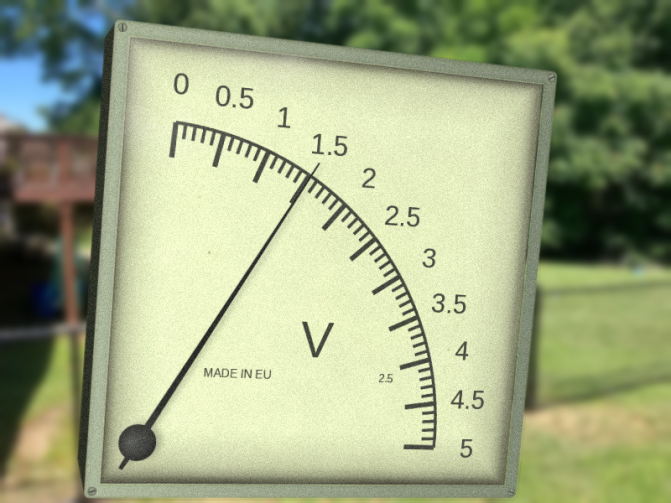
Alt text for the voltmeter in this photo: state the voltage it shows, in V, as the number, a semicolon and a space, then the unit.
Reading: 1.5; V
